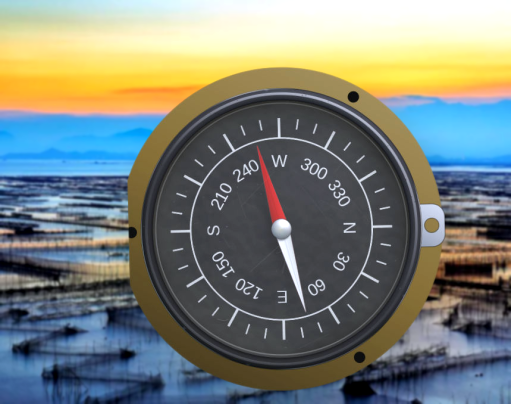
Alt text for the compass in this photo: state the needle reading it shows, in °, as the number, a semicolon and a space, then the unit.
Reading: 255; °
